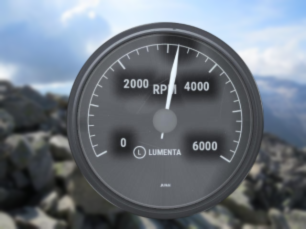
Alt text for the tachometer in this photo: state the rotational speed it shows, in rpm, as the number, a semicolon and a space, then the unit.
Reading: 3200; rpm
